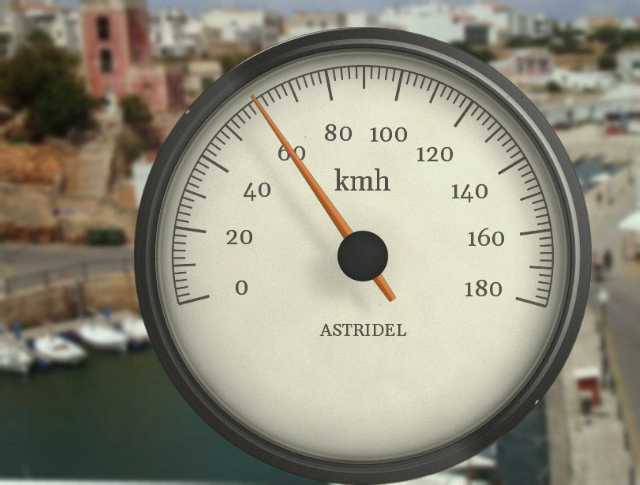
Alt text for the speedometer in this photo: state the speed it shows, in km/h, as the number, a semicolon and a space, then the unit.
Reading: 60; km/h
